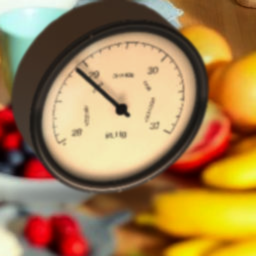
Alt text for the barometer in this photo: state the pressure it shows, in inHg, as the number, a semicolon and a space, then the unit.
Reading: 28.9; inHg
